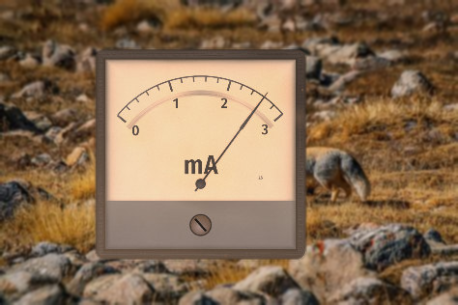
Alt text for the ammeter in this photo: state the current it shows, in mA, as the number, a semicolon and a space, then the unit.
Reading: 2.6; mA
